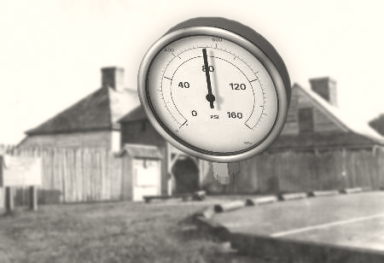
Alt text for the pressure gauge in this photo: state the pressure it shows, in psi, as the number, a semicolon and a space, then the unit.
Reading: 80; psi
